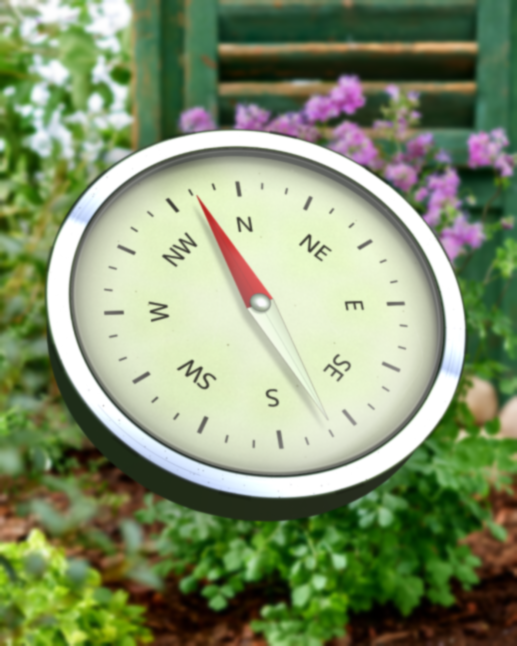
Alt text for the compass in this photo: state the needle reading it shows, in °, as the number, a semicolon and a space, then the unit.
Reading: 340; °
